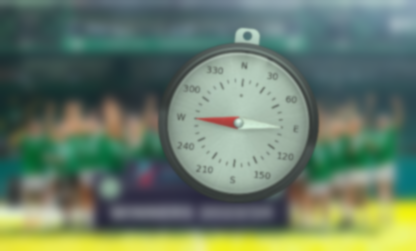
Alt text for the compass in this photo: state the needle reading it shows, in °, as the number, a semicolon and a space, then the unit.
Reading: 270; °
